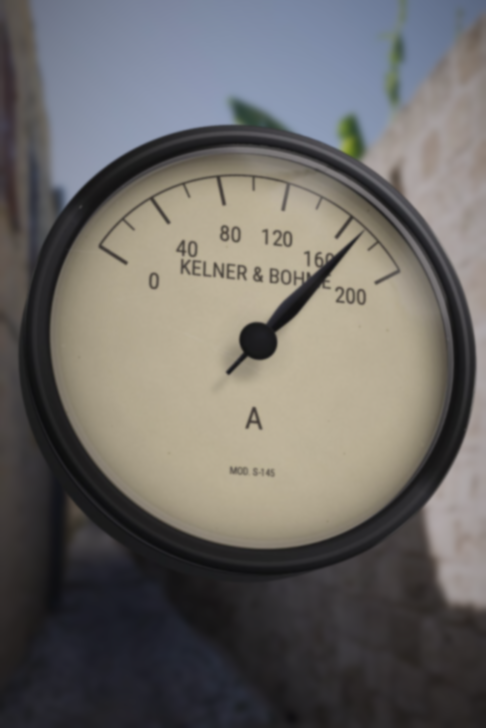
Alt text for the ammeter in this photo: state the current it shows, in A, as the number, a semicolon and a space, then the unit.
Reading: 170; A
